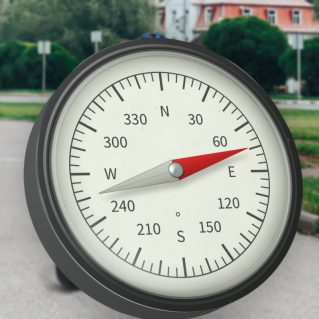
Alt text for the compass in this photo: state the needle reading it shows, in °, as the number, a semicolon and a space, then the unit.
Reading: 75; °
